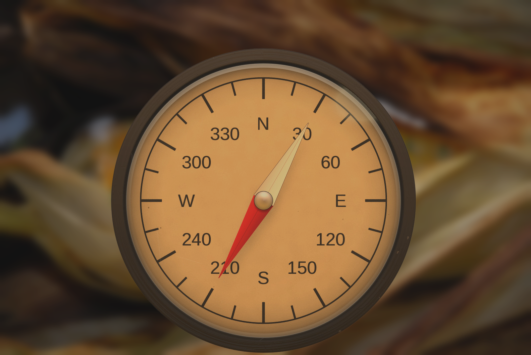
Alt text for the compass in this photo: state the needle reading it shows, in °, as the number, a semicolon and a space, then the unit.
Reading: 210; °
